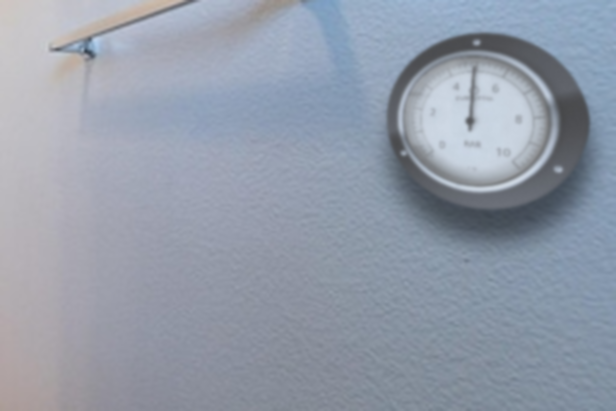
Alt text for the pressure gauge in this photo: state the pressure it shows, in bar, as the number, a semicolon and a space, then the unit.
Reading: 5; bar
